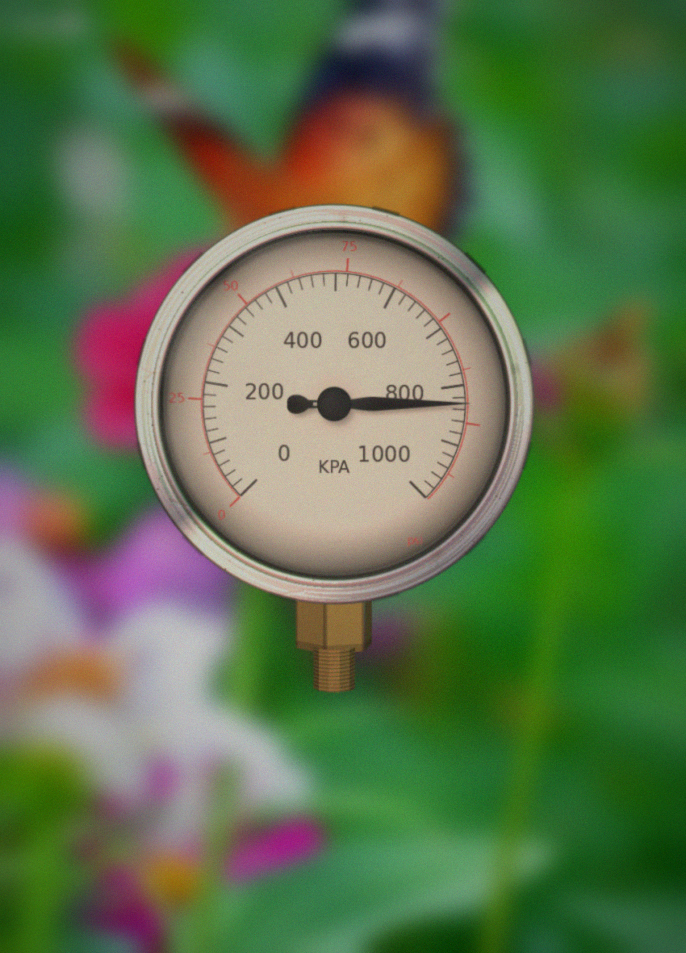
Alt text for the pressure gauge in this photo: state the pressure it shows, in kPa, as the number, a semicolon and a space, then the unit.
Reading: 830; kPa
